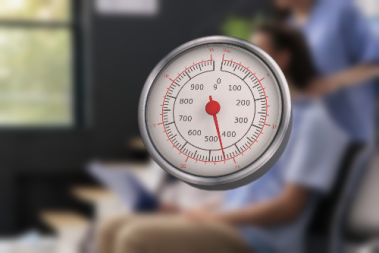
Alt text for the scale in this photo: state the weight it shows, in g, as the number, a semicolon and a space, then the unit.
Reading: 450; g
